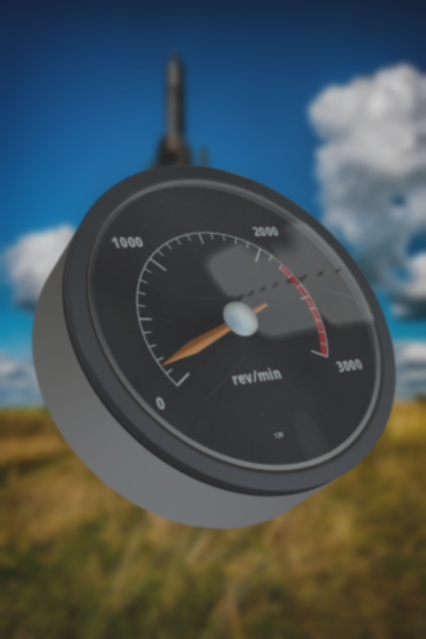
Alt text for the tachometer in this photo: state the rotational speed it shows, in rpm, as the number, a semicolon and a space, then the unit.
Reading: 150; rpm
